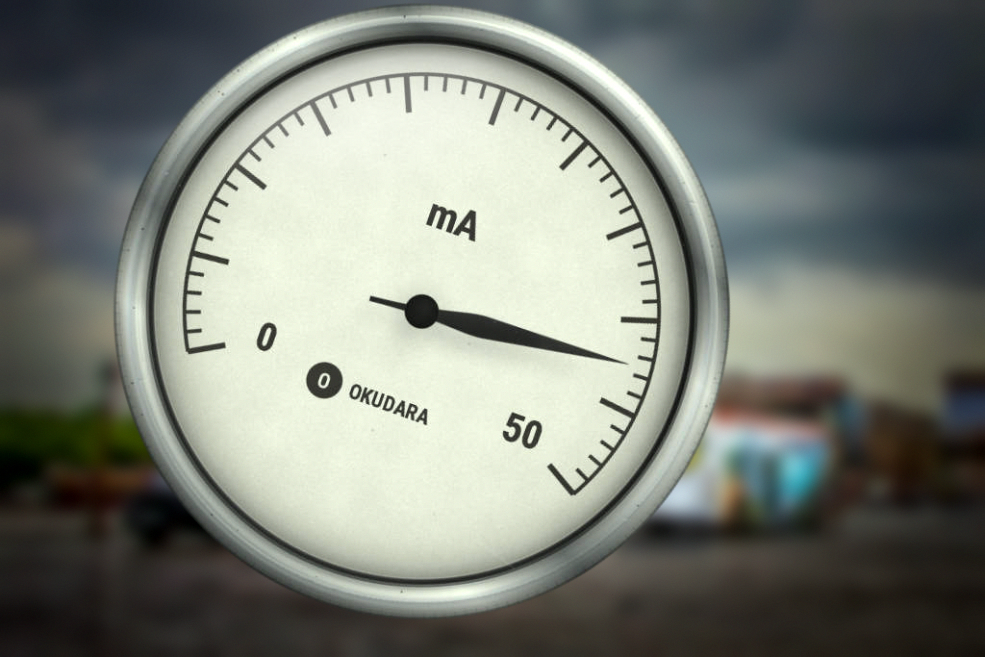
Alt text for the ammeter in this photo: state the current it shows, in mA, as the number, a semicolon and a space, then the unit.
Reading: 42.5; mA
